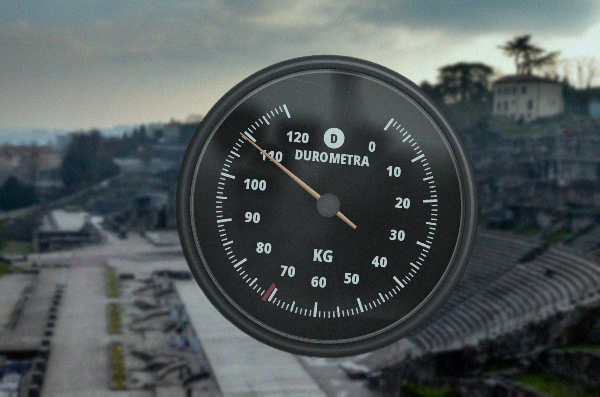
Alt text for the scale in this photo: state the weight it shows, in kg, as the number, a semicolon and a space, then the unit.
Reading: 109; kg
